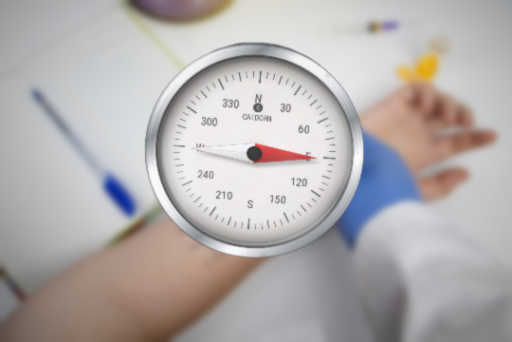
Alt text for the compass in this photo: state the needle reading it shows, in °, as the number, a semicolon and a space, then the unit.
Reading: 90; °
